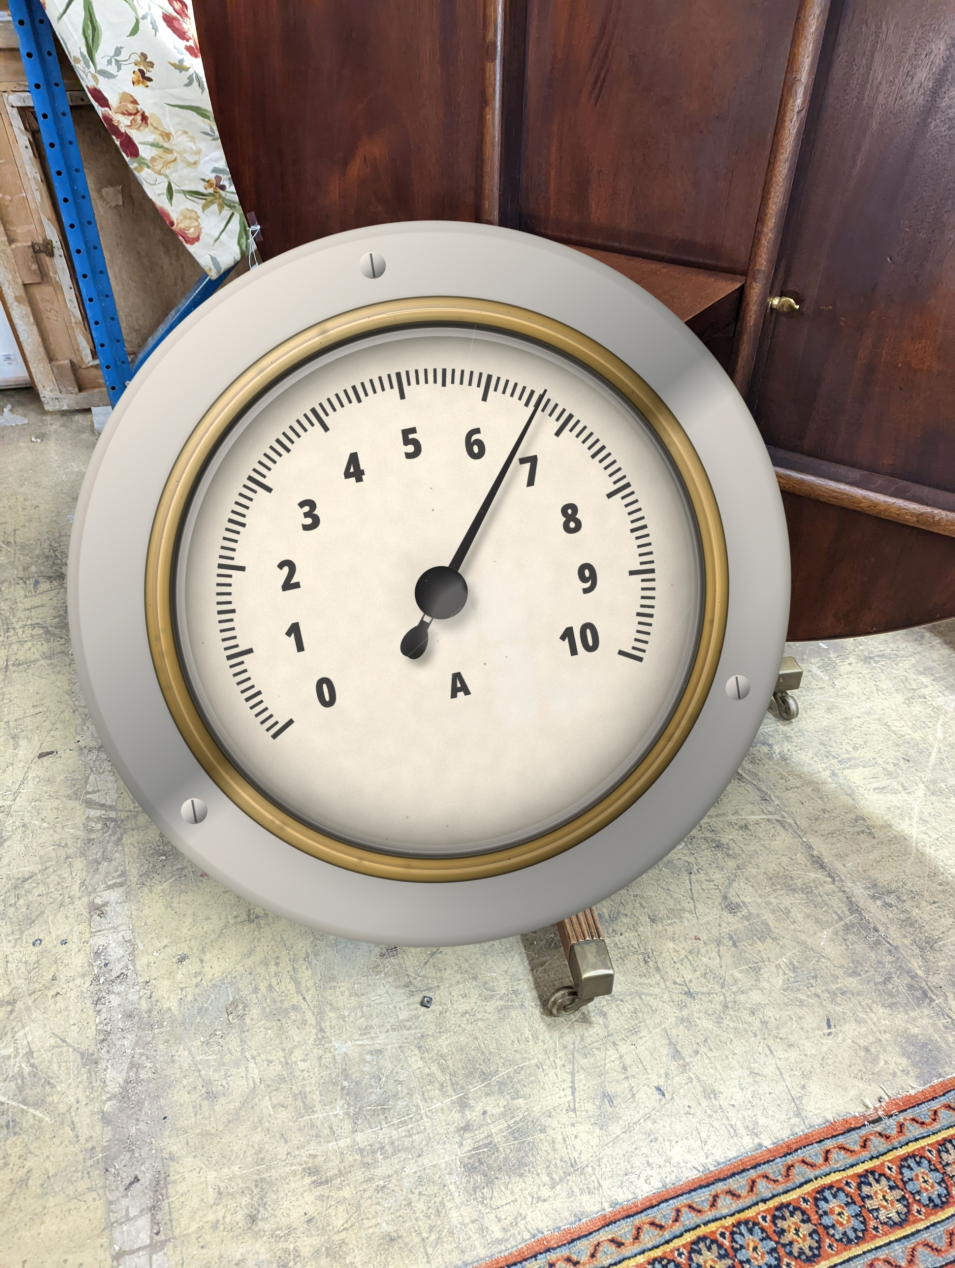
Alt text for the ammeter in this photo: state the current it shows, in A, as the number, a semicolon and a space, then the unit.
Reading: 6.6; A
